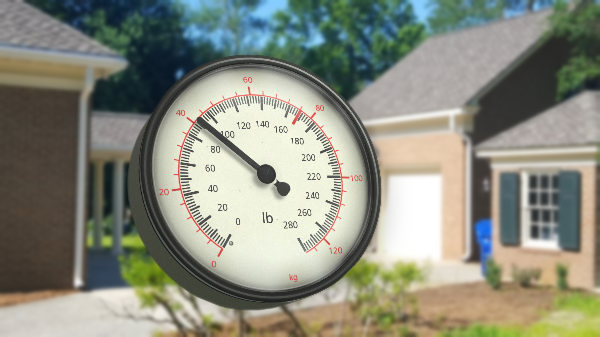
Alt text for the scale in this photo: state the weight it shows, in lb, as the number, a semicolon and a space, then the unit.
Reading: 90; lb
